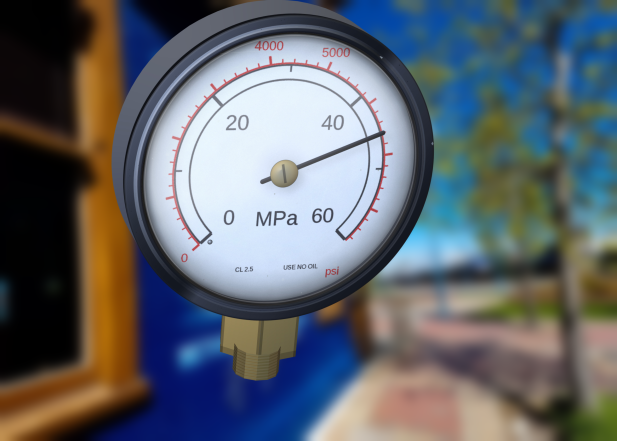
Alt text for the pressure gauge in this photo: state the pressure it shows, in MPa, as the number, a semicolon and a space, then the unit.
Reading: 45; MPa
